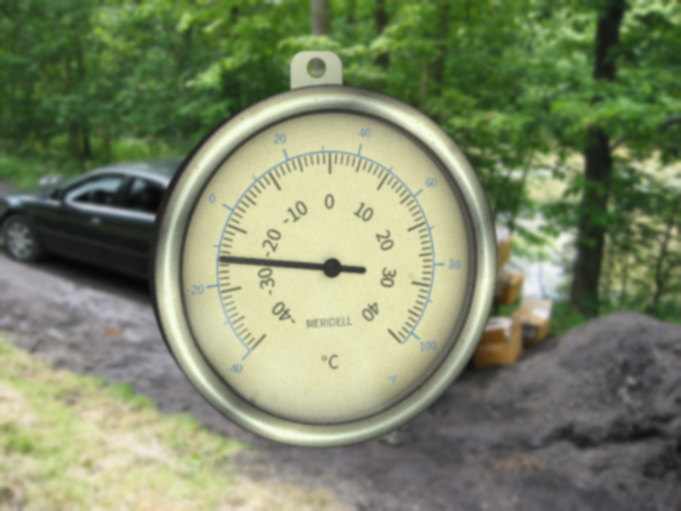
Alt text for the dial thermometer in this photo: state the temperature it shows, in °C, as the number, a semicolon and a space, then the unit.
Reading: -25; °C
